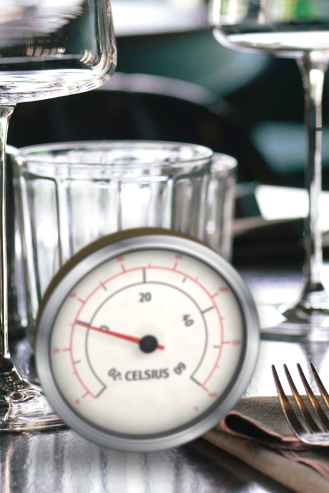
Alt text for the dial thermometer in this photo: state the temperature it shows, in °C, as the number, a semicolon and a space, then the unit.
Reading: 0; °C
